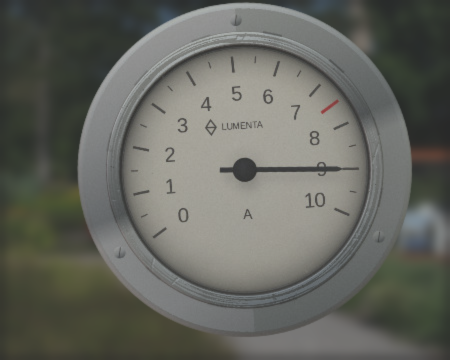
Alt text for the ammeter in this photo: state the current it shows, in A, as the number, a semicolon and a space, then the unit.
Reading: 9; A
